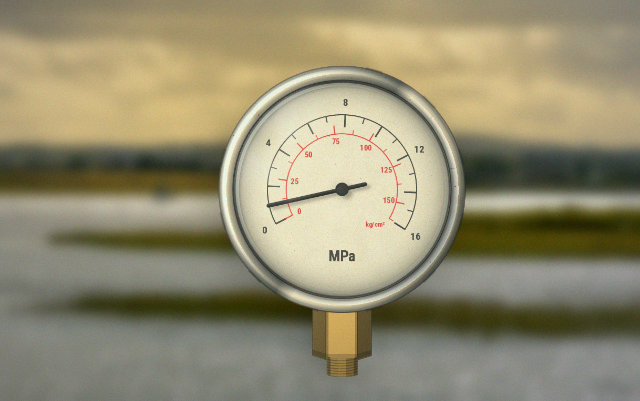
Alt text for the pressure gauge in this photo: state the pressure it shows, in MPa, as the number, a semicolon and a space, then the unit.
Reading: 1; MPa
